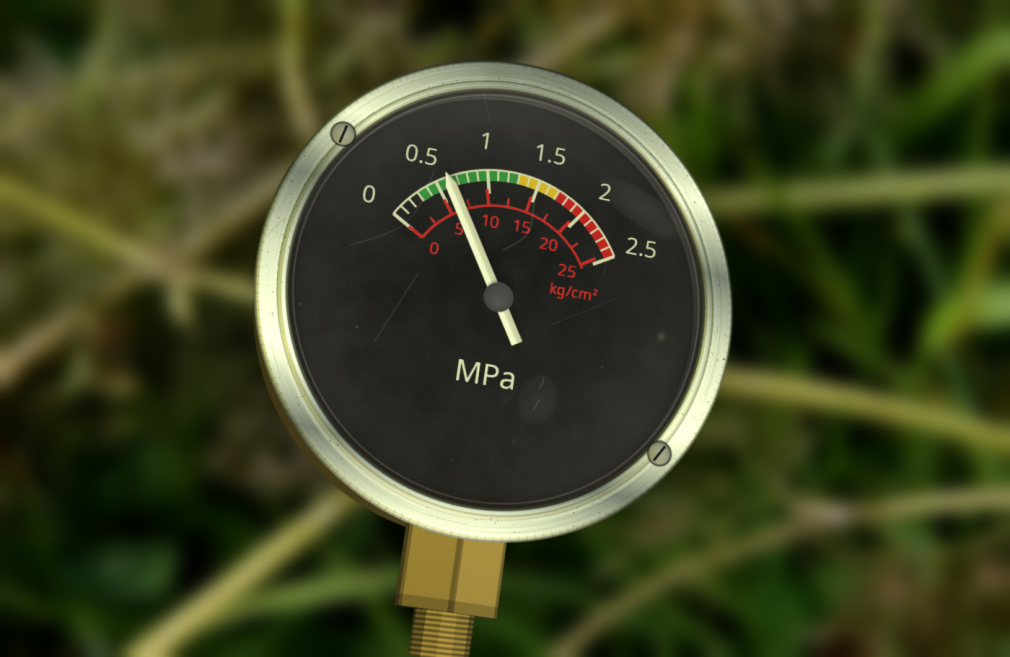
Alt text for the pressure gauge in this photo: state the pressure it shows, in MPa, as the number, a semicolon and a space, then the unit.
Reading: 0.6; MPa
